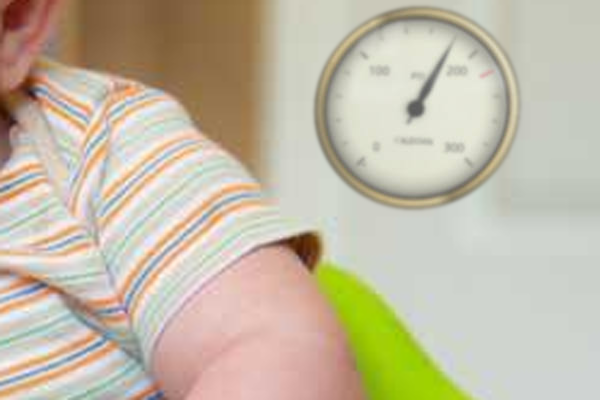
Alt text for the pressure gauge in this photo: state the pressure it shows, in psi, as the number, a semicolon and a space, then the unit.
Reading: 180; psi
